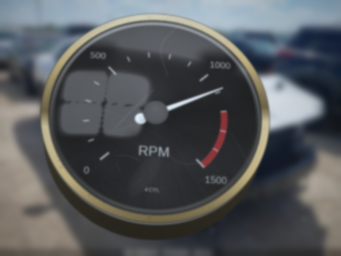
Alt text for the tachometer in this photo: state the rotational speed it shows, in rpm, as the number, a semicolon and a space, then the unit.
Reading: 1100; rpm
